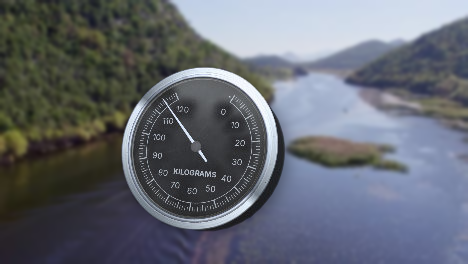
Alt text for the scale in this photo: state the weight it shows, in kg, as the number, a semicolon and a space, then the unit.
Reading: 115; kg
